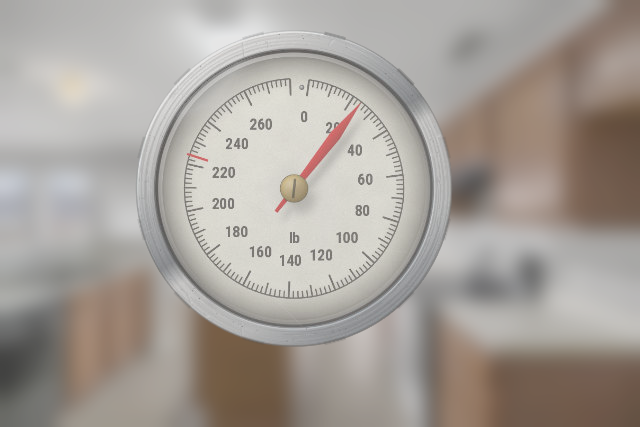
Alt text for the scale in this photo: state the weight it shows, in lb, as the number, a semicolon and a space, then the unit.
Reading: 24; lb
